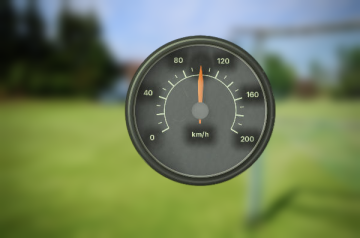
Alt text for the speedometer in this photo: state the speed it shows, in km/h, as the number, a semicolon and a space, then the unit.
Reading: 100; km/h
